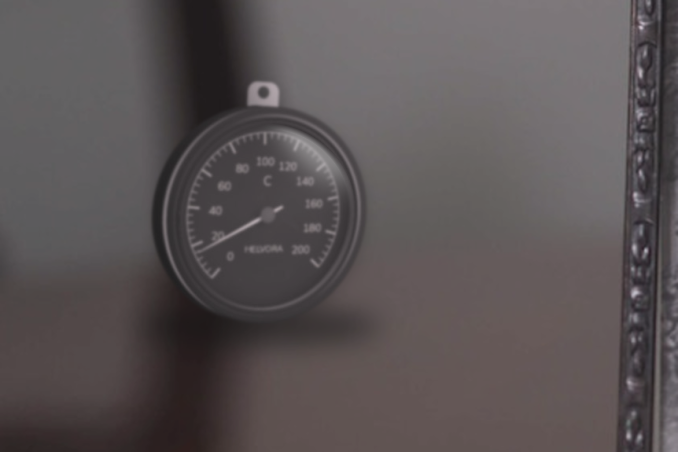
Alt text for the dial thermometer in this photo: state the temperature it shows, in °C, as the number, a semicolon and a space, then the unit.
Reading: 16; °C
